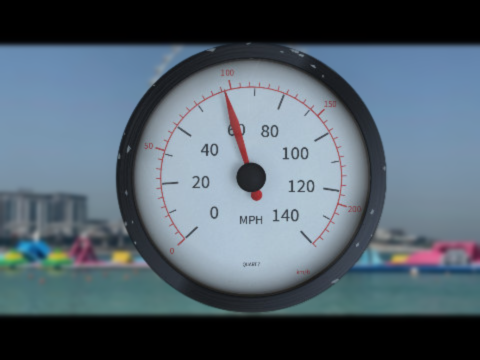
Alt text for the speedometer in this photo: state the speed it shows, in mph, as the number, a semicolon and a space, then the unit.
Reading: 60; mph
